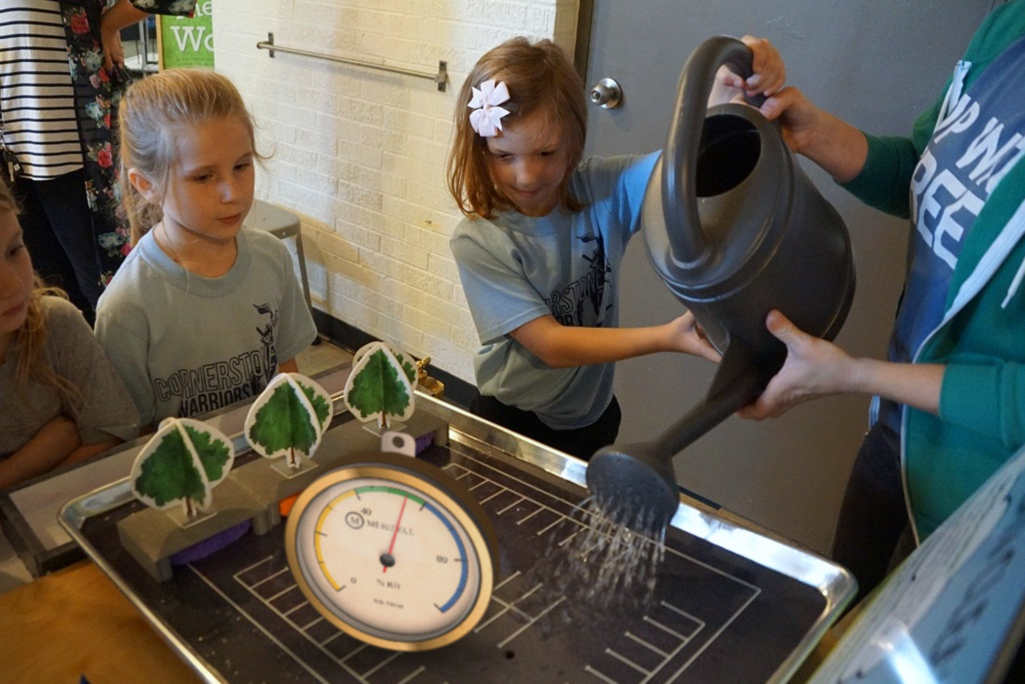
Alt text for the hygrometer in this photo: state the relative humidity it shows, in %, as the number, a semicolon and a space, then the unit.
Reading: 55; %
